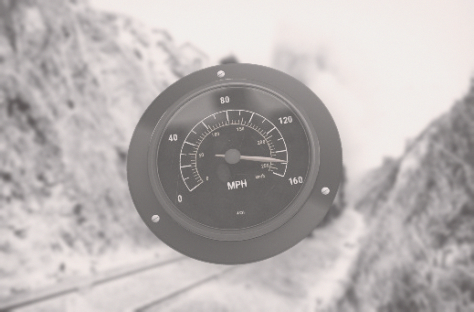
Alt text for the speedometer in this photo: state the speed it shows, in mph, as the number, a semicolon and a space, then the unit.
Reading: 150; mph
